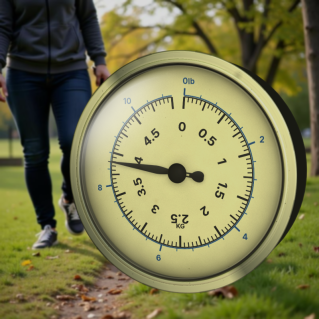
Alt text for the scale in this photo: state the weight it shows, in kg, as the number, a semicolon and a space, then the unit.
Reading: 3.9; kg
